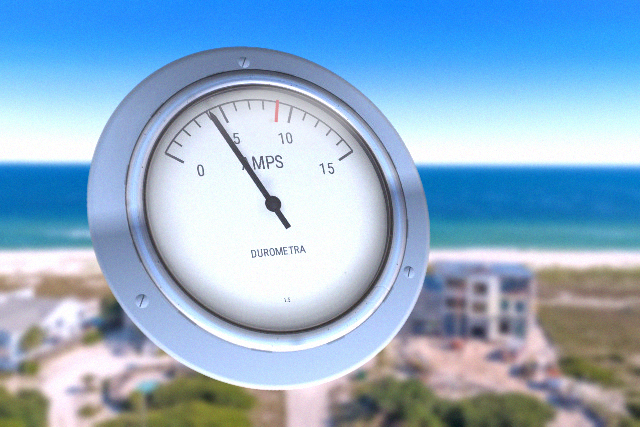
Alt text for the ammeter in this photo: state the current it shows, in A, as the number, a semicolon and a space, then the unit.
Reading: 4; A
